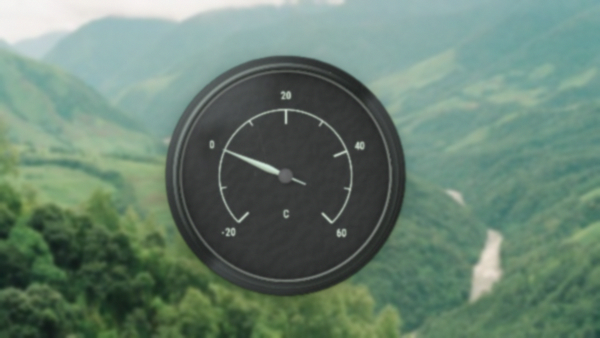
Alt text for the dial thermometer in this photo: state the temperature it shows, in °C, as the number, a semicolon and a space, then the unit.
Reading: 0; °C
